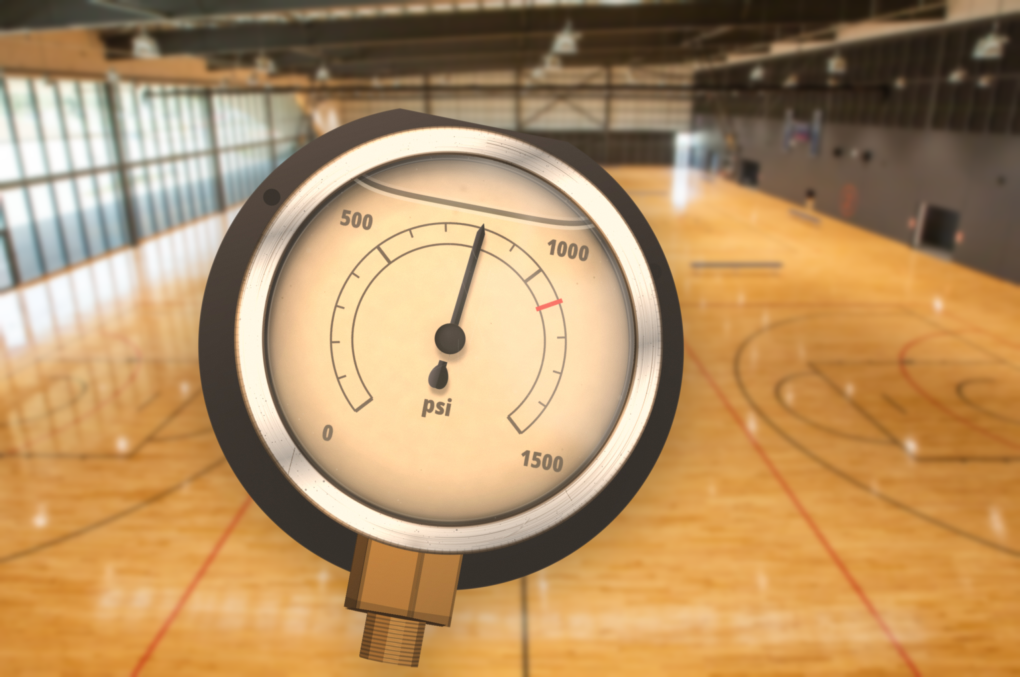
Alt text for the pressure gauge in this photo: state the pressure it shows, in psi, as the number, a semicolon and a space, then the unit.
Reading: 800; psi
